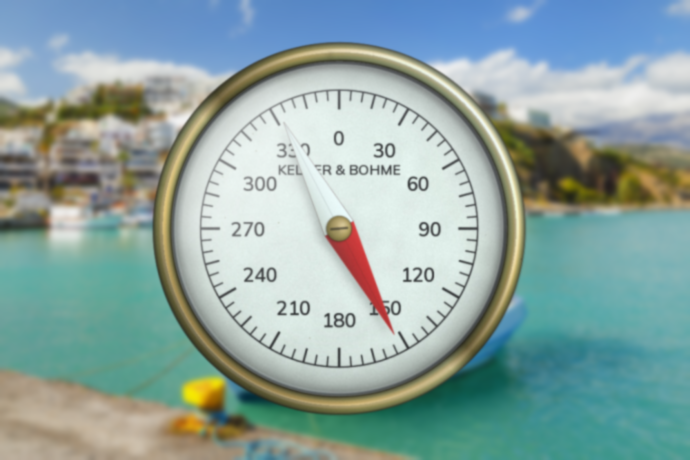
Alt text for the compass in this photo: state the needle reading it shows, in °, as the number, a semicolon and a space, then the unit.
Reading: 152.5; °
